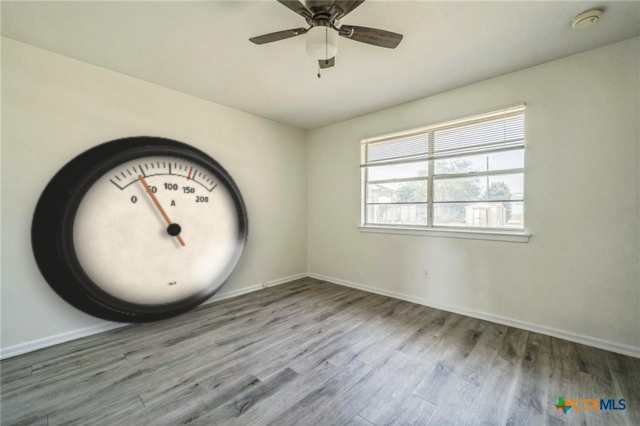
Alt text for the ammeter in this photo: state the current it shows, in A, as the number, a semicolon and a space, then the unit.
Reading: 40; A
